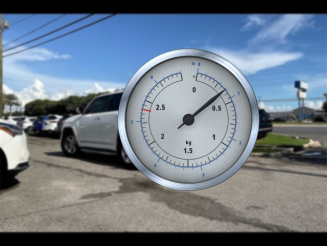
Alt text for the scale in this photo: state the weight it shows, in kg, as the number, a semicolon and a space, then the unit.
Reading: 0.35; kg
